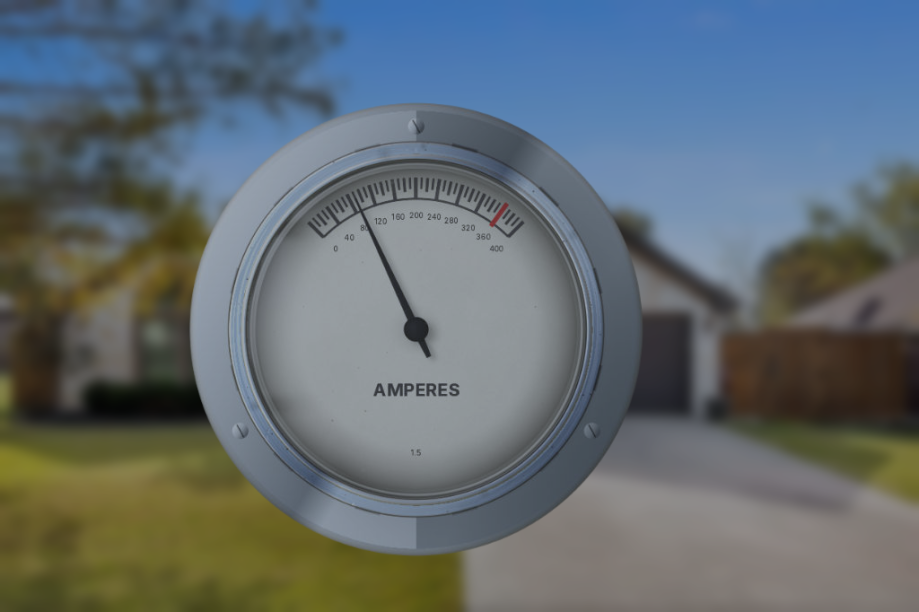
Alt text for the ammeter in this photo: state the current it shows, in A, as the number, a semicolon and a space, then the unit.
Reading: 90; A
